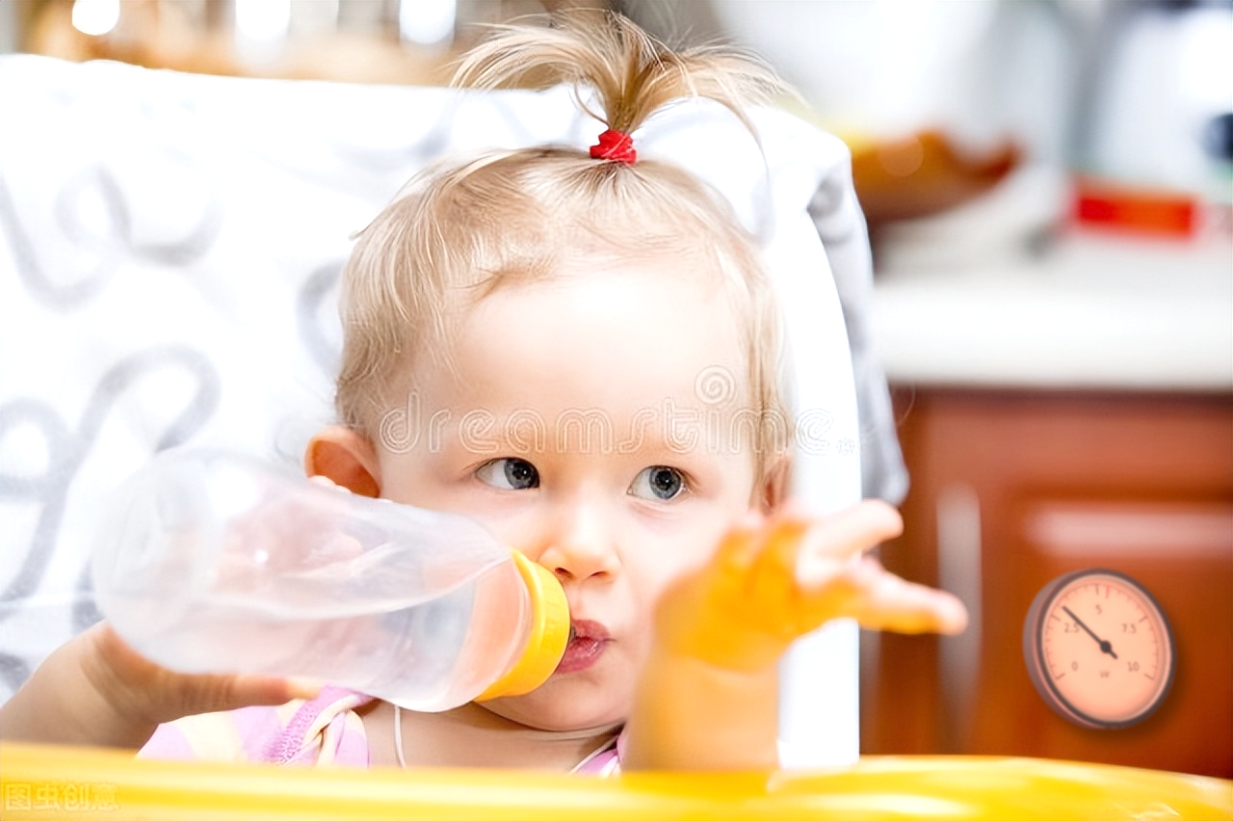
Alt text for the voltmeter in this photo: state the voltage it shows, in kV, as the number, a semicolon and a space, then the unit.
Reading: 3; kV
